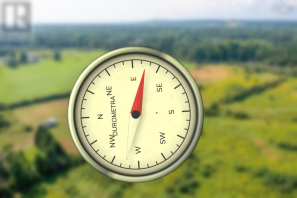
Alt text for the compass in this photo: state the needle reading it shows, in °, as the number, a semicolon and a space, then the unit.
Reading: 105; °
